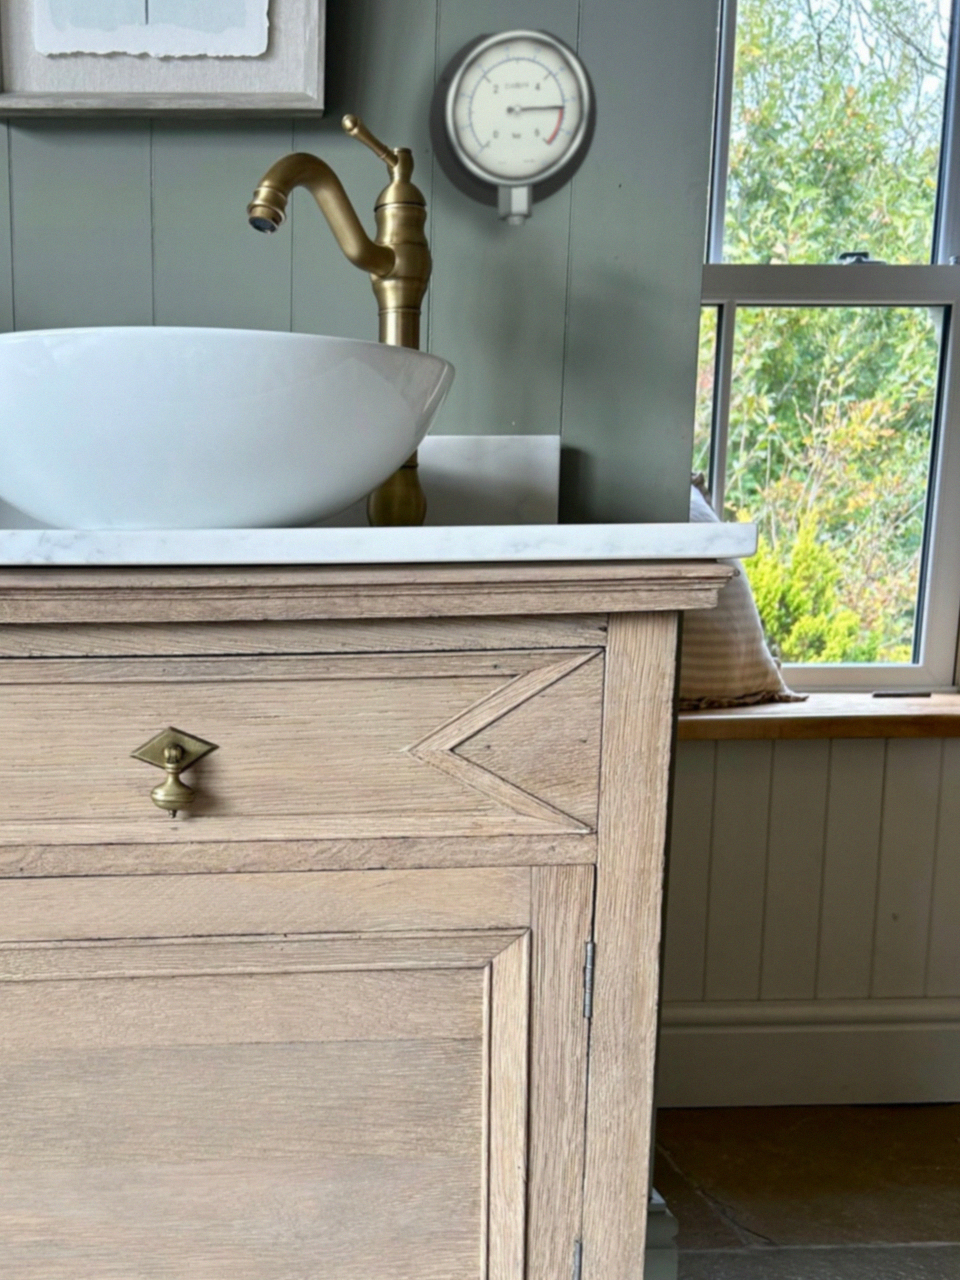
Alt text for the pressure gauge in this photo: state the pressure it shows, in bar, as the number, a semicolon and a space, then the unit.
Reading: 5; bar
